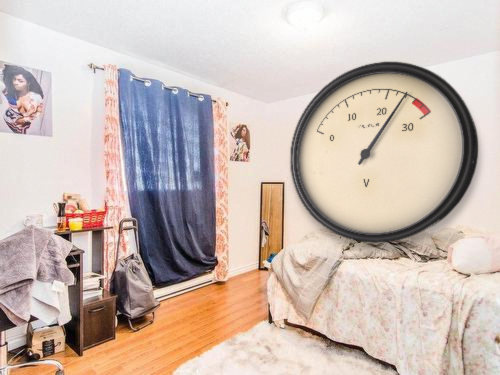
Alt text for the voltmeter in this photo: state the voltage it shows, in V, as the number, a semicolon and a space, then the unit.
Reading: 24; V
